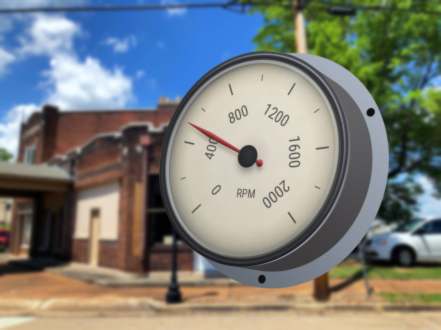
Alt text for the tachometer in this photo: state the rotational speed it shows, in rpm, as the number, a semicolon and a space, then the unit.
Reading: 500; rpm
